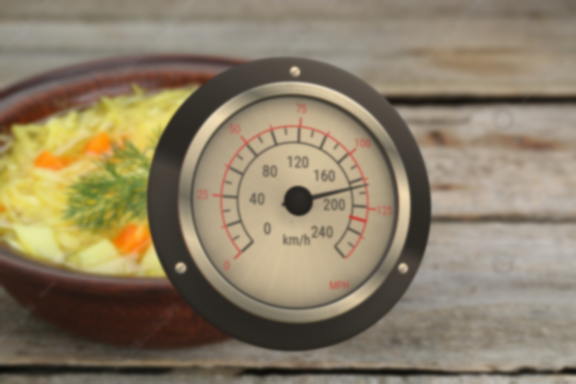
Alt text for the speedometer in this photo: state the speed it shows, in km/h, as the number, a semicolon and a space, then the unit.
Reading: 185; km/h
